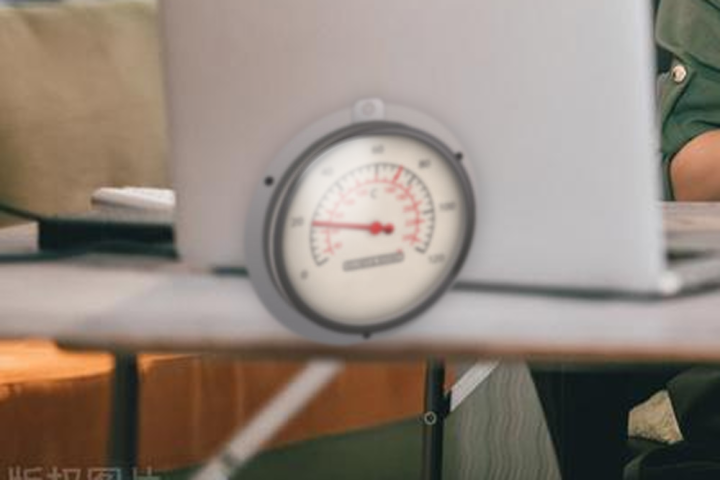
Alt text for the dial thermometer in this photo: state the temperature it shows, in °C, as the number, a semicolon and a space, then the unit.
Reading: 20; °C
